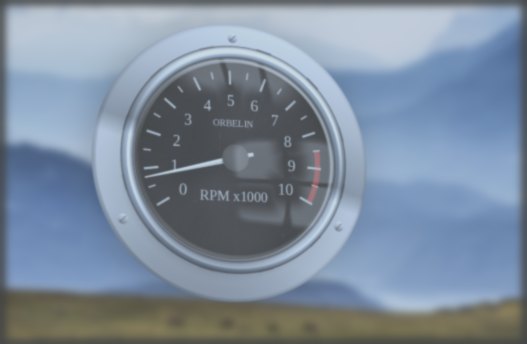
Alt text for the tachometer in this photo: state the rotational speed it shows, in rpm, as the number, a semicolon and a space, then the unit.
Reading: 750; rpm
